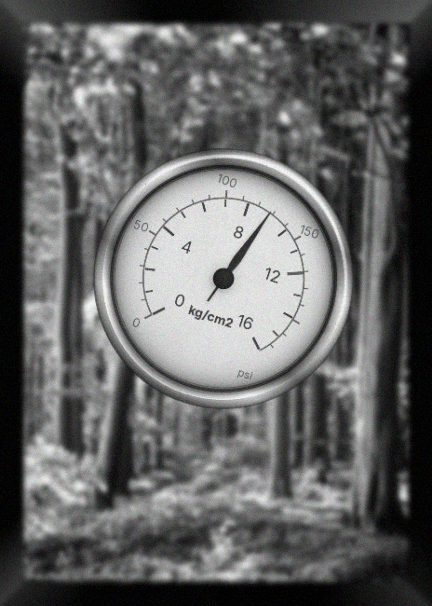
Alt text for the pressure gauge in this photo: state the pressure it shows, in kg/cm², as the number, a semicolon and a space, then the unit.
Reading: 9; kg/cm²
